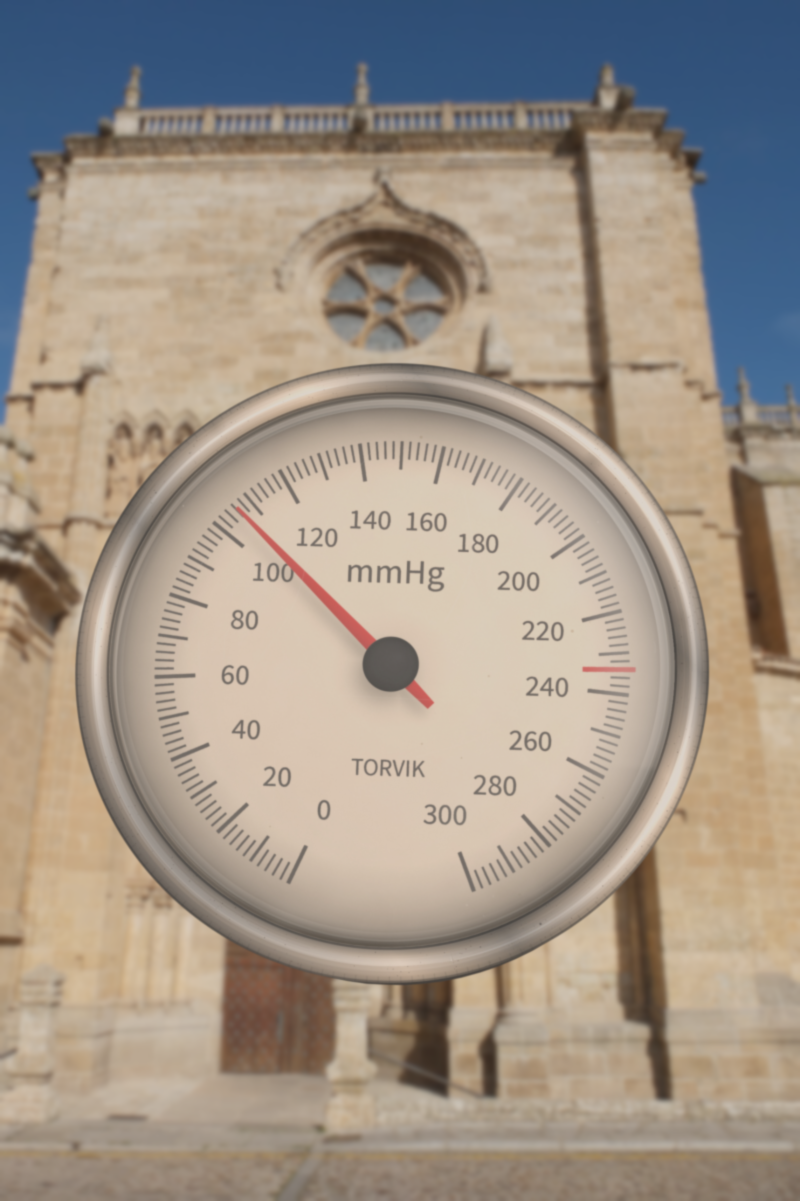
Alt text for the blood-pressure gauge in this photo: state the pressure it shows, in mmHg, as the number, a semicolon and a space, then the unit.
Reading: 106; mmHg
